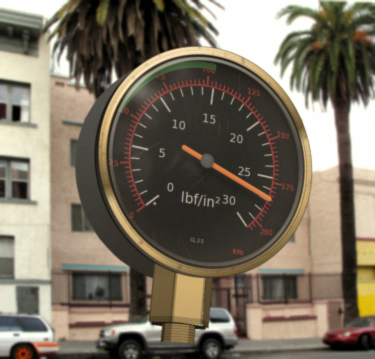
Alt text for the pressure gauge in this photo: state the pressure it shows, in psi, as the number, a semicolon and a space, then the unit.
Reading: 27; psi
